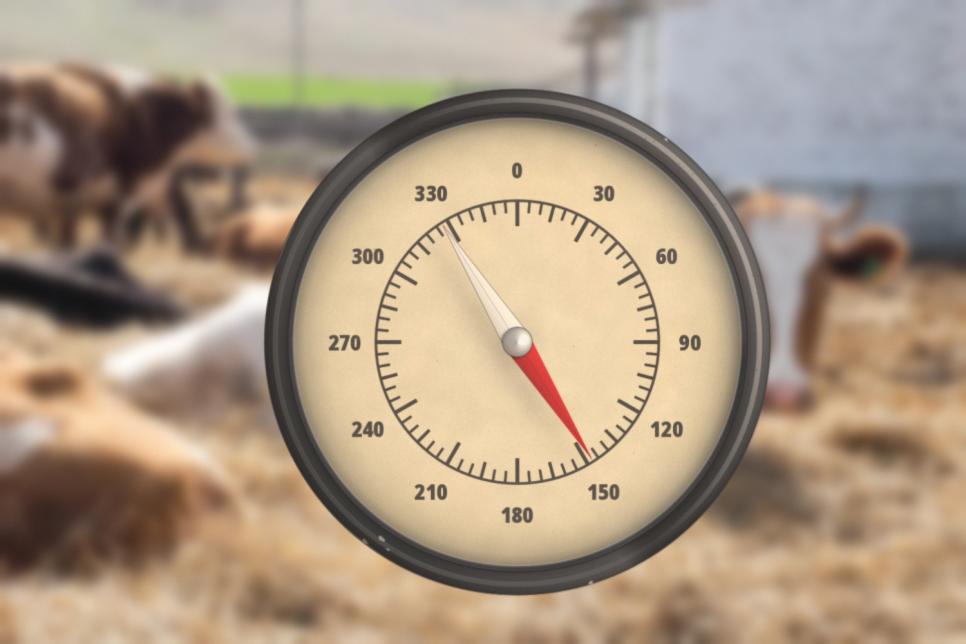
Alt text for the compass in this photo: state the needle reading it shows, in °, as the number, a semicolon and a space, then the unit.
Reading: 147.5; °
